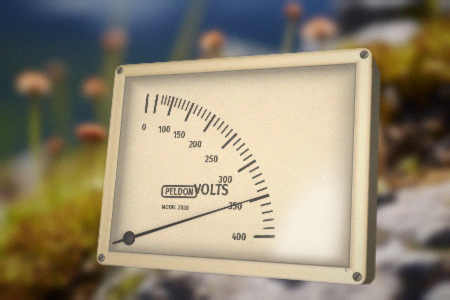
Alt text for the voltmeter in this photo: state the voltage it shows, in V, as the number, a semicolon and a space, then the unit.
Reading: 350; V
